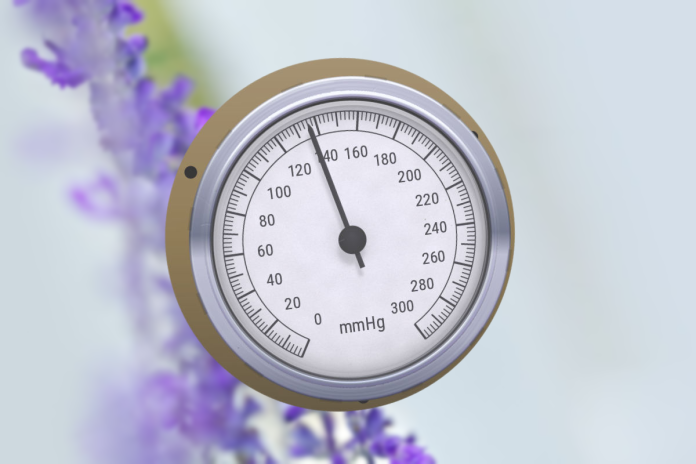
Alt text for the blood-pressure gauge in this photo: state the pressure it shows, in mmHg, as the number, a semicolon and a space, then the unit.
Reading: 136; mmHg
